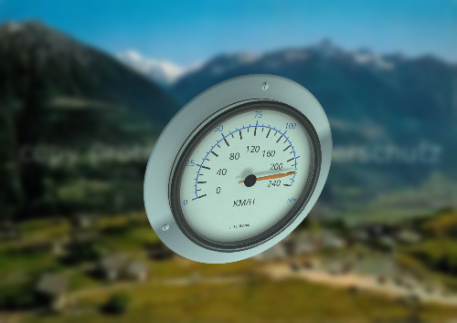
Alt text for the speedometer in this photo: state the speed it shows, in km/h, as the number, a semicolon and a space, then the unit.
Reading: 220; km/h
